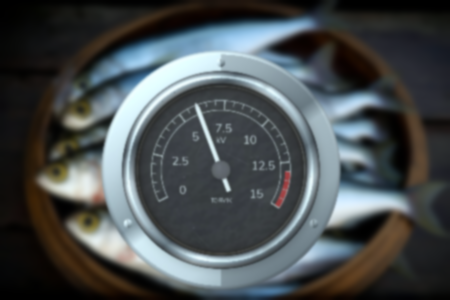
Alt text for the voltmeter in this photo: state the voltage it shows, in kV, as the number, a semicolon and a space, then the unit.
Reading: 6; kV
